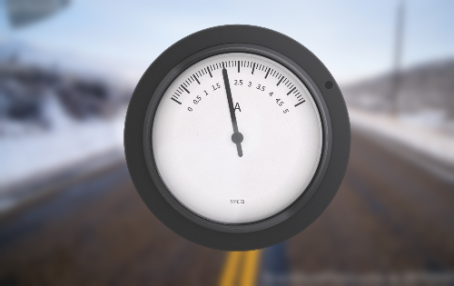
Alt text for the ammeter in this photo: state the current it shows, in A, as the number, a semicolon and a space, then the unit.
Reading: 2; A
